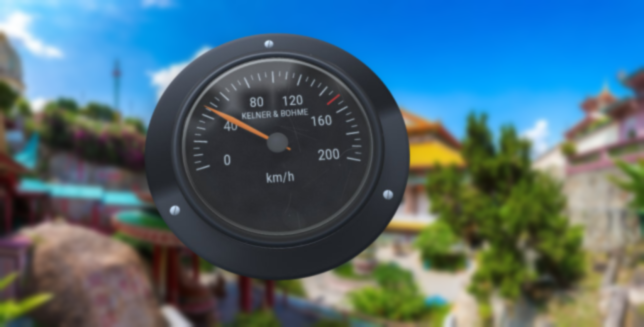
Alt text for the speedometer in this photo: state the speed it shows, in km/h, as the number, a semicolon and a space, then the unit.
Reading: 45; km/h
